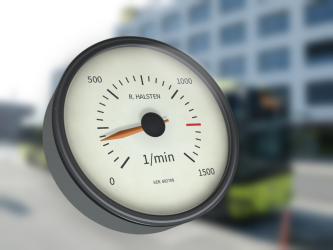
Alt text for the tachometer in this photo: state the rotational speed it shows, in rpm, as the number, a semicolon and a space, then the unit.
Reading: 175; rpm
